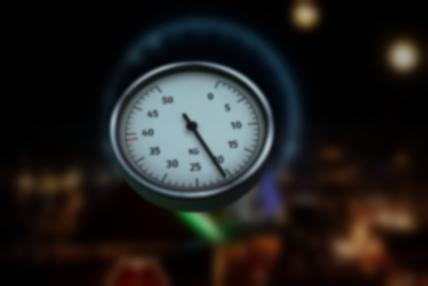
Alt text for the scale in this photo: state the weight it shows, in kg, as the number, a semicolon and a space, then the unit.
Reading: 21; kg
